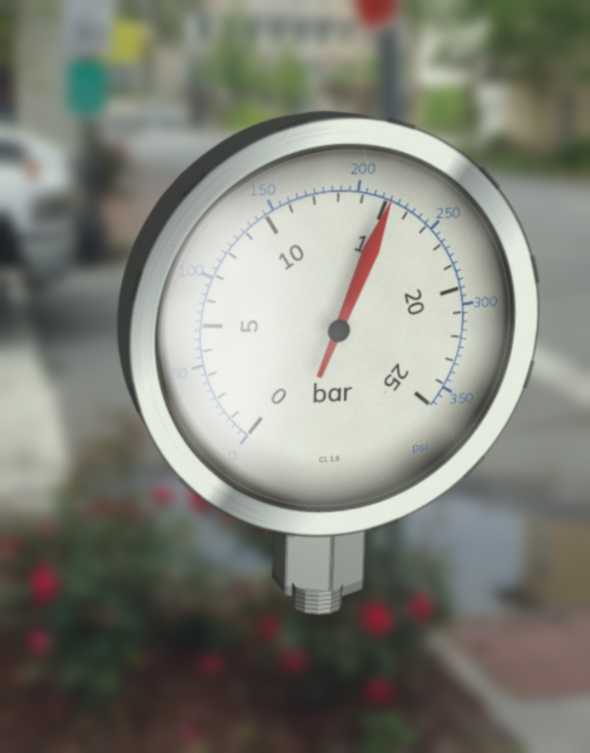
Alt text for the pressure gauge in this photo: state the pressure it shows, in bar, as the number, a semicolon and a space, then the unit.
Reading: 15; bar
